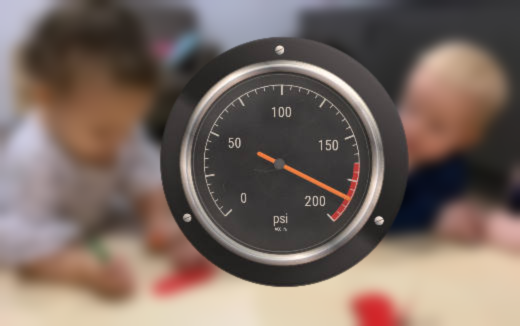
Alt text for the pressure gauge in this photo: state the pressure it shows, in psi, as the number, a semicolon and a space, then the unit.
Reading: 185; psi
